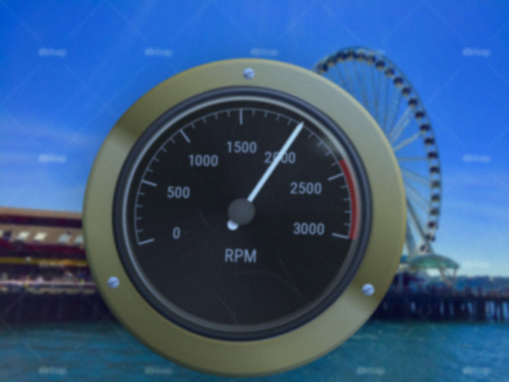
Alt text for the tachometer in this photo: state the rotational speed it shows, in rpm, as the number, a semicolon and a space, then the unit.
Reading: 2000; rpm
